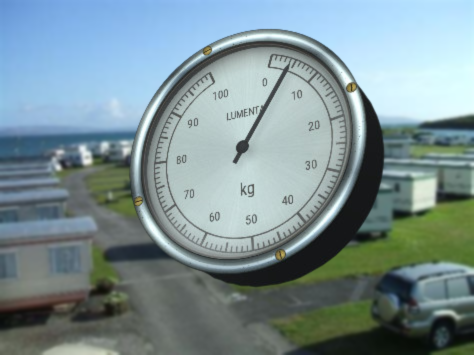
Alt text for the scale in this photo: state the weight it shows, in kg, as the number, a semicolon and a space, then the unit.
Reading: 5; kg
